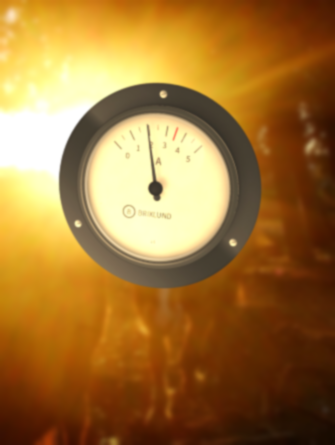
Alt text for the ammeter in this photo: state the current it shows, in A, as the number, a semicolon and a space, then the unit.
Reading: 2; A
